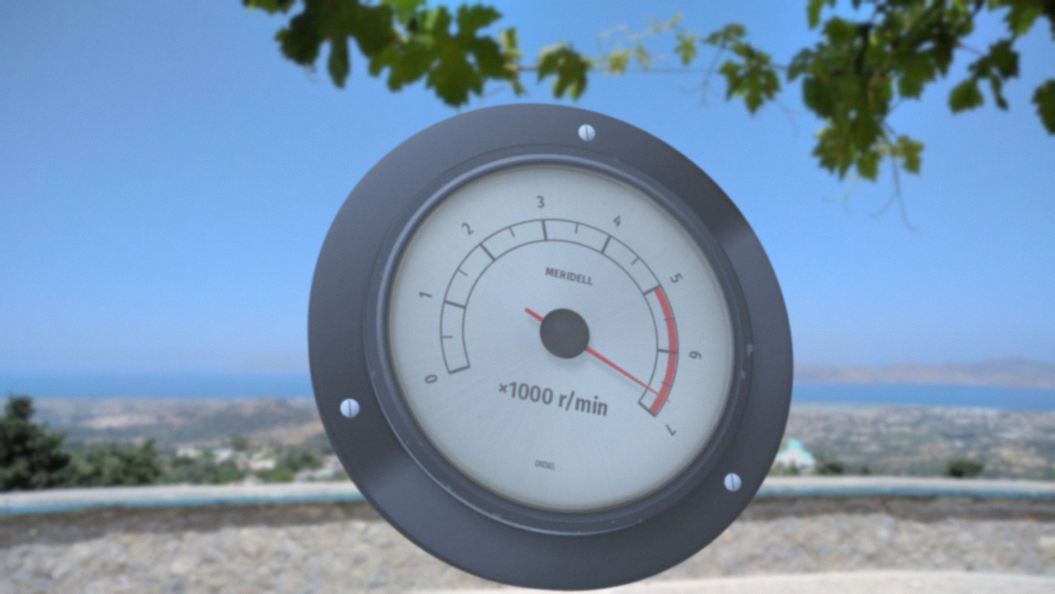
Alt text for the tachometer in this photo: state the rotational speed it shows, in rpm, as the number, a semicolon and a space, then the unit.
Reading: 6750; rpm
